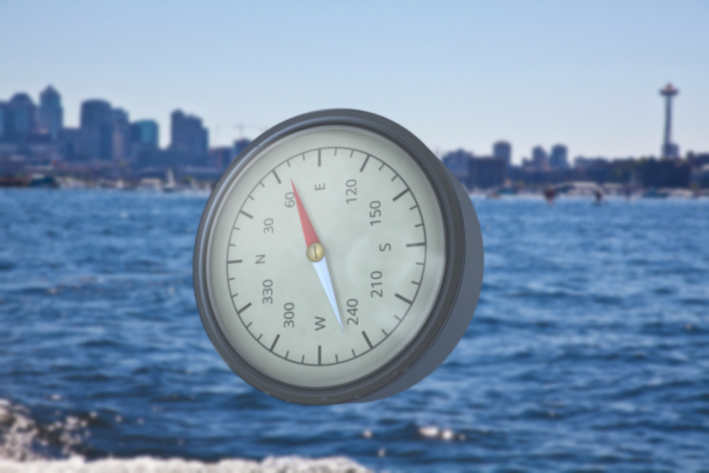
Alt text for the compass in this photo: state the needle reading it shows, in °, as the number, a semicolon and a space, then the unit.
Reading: 70; °
